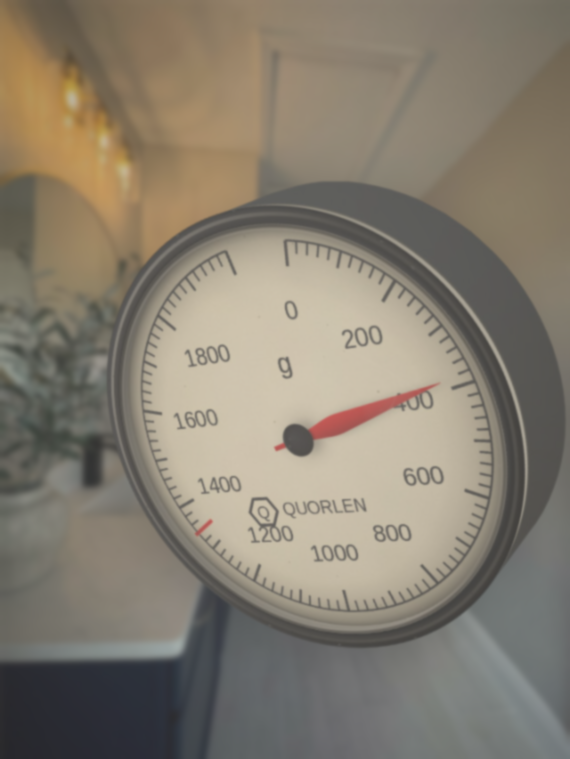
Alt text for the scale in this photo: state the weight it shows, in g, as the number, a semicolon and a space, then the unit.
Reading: 380; g
